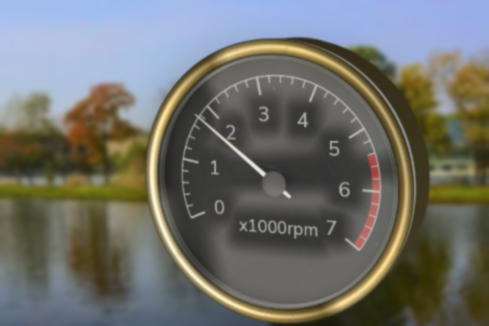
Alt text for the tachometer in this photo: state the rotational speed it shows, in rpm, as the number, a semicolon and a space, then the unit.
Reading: 1800; rpm
